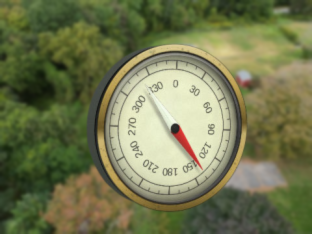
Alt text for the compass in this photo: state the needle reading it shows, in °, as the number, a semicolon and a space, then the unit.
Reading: 140; °
